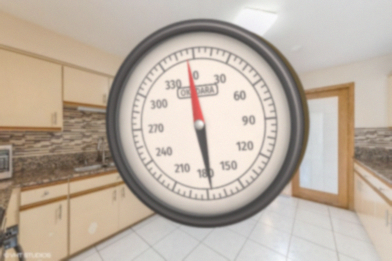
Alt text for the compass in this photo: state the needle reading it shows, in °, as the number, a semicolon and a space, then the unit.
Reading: 355; °
